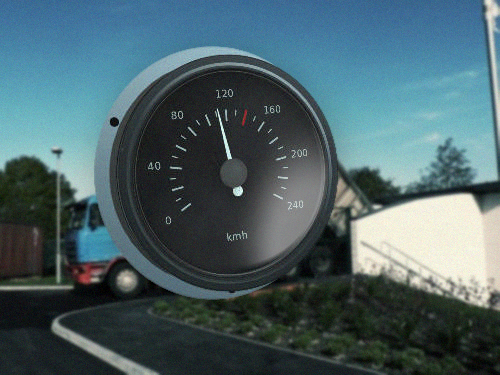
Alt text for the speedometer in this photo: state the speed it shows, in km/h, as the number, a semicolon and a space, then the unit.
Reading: 110; km/h
